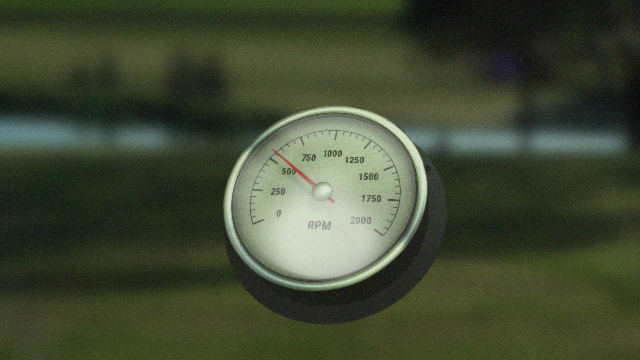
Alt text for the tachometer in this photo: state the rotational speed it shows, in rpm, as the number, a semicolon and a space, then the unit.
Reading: 550; rpm
